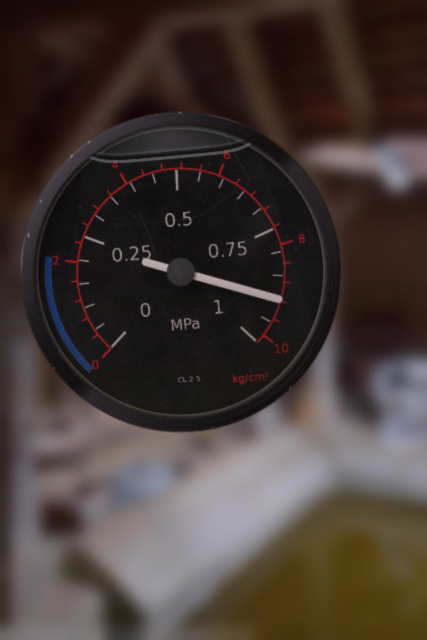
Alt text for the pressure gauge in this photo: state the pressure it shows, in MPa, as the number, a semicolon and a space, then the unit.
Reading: 0.9; MPa
